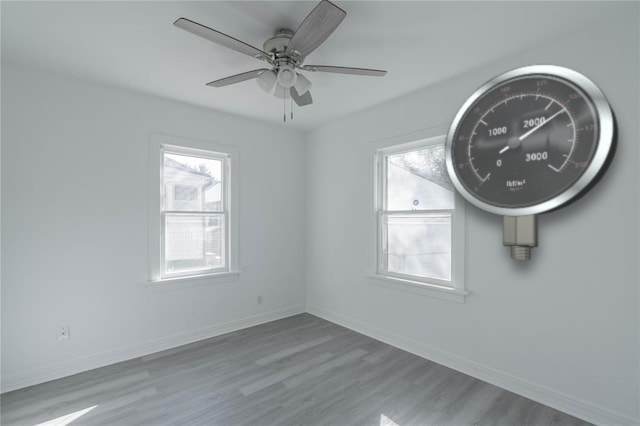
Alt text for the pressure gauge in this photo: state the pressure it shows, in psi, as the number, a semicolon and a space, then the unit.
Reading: 2200; psi
